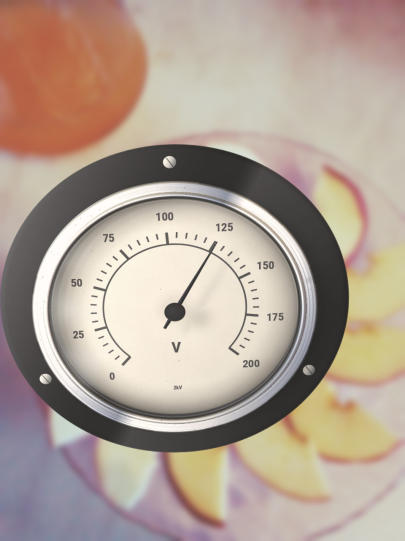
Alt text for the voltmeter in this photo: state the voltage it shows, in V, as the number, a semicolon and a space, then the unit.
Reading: 125; V
